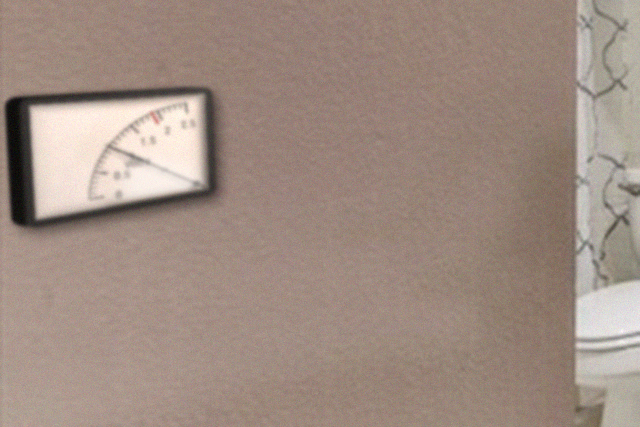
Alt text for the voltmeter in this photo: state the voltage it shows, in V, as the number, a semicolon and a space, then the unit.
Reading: 1; V
